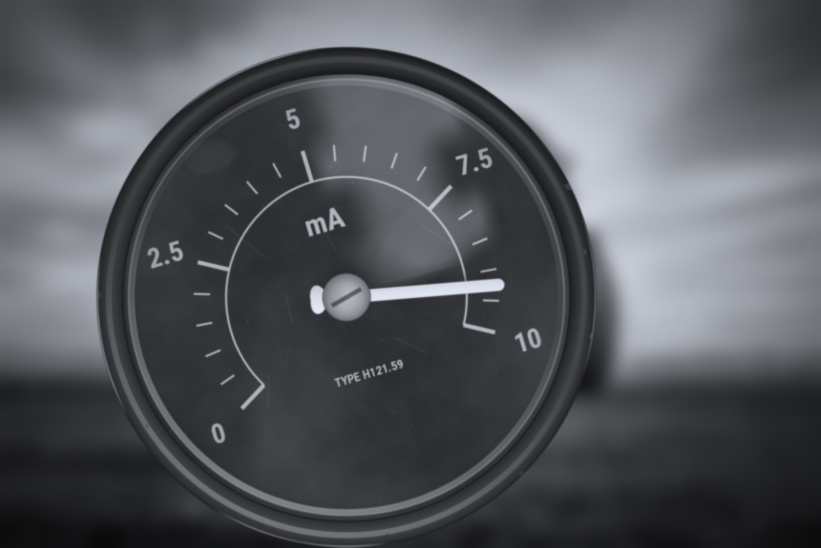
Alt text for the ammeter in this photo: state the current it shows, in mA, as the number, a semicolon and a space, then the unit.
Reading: 9.25; mA
